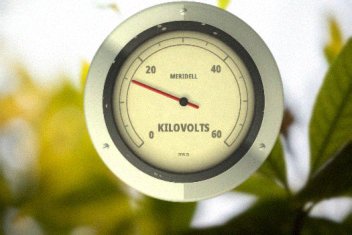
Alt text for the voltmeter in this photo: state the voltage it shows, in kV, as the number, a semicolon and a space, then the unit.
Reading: 15; kV
